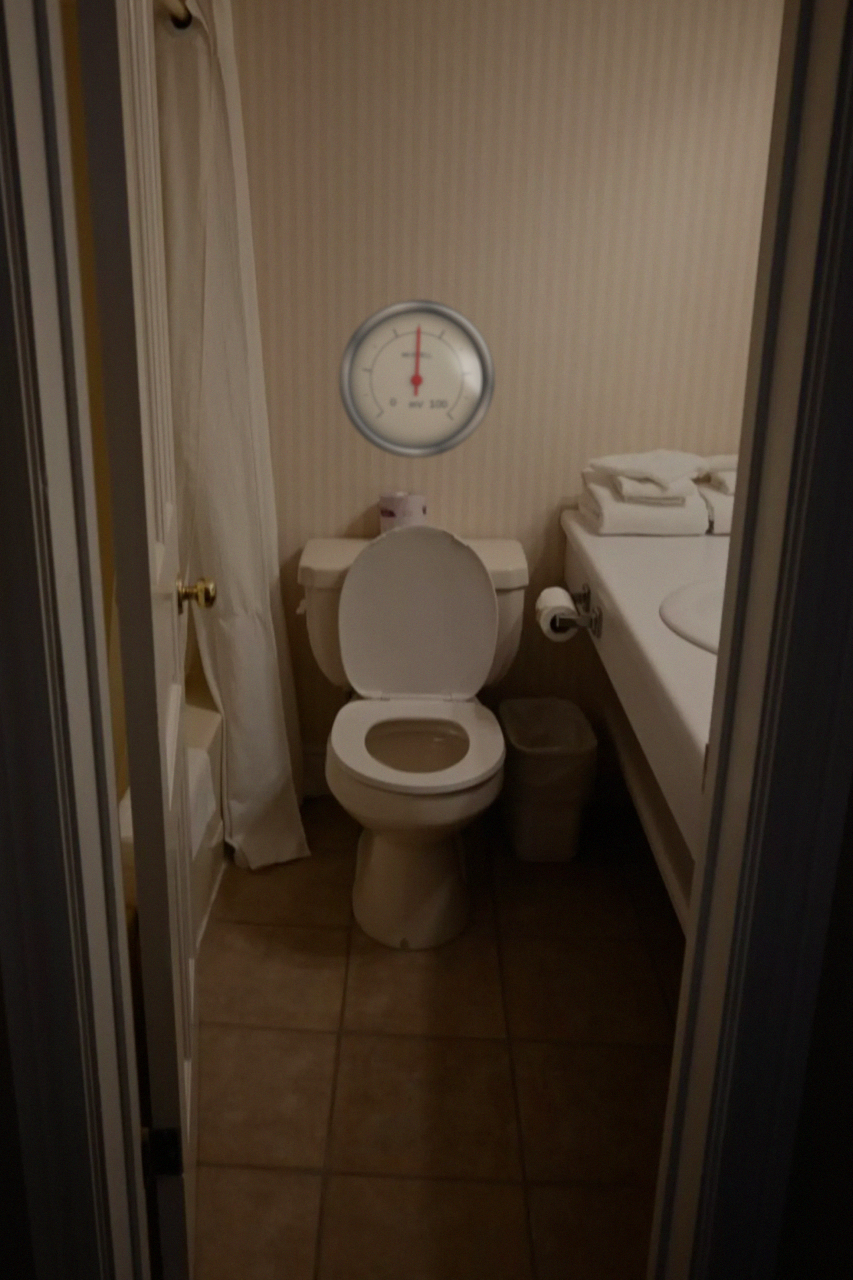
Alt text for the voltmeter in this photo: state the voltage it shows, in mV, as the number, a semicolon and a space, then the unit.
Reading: 50; mV
